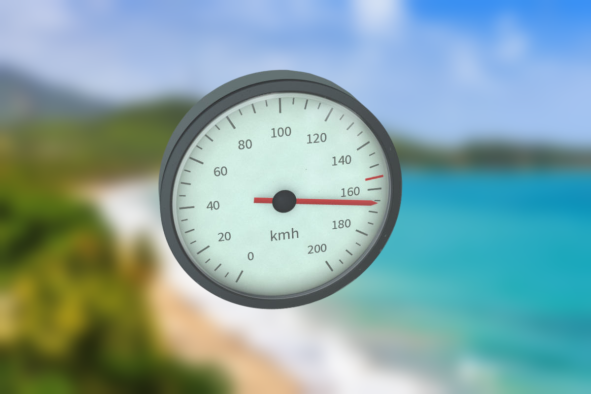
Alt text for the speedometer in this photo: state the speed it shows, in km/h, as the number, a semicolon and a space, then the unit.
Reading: 165; km/h
